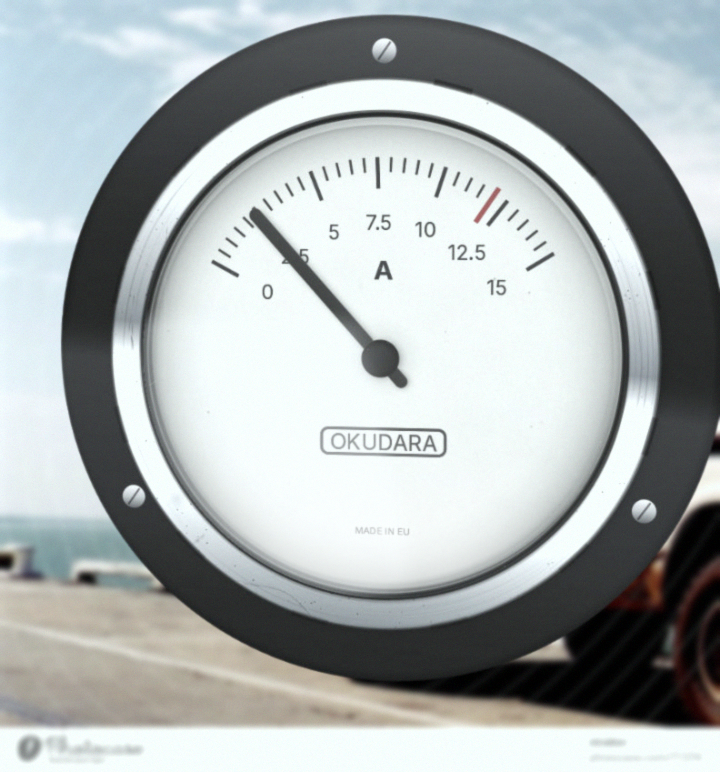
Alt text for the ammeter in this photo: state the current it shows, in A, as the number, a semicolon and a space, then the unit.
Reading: 2.5; A
